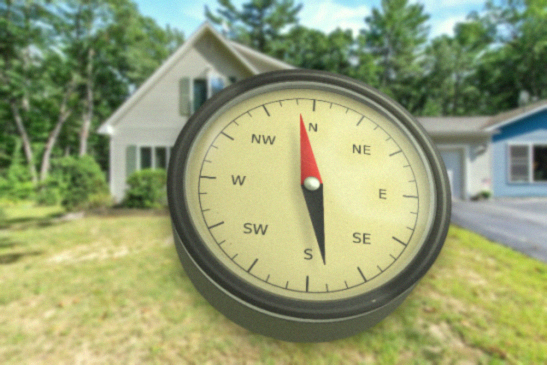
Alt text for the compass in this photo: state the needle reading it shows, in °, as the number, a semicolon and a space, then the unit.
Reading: 350; °
